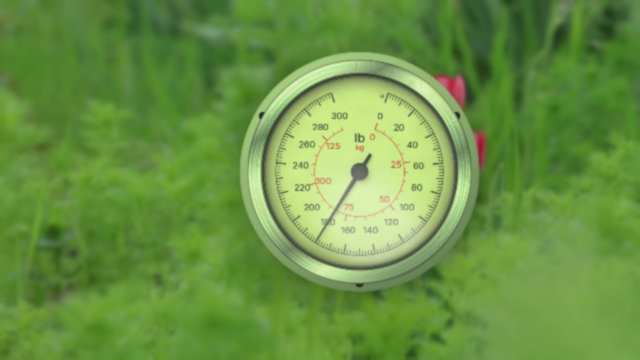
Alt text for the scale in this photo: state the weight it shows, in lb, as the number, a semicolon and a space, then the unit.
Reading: 180; lb
